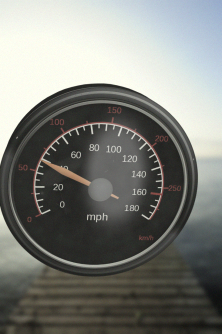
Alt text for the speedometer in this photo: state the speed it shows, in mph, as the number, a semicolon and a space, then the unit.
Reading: 40; mph
